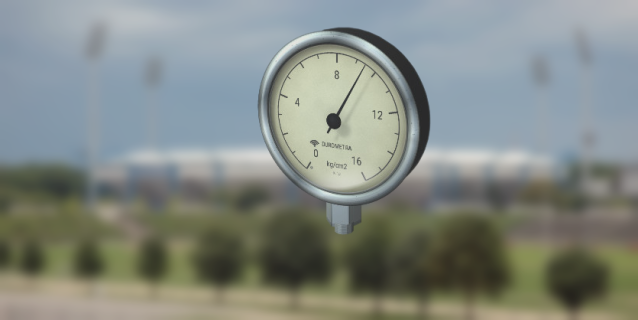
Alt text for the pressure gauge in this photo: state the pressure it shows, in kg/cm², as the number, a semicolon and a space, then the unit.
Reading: 9.5; kg/cm²
